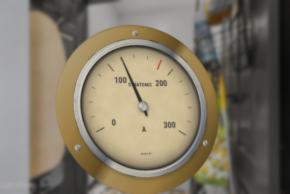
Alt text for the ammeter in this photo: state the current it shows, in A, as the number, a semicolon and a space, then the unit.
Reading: 120; A
